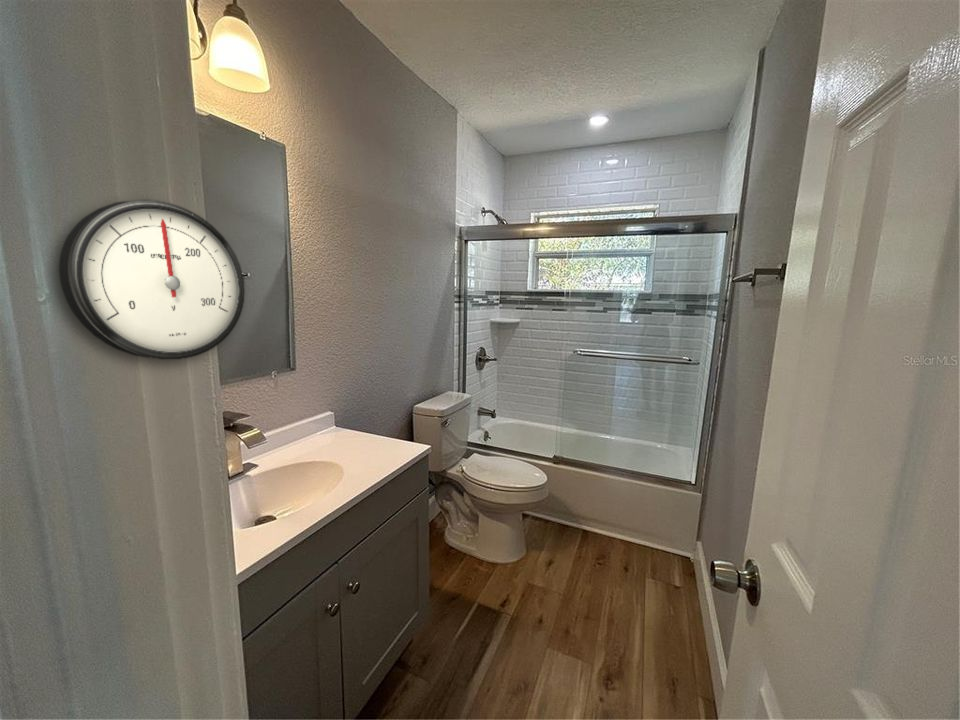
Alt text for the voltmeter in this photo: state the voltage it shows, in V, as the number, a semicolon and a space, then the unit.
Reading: 150; V
